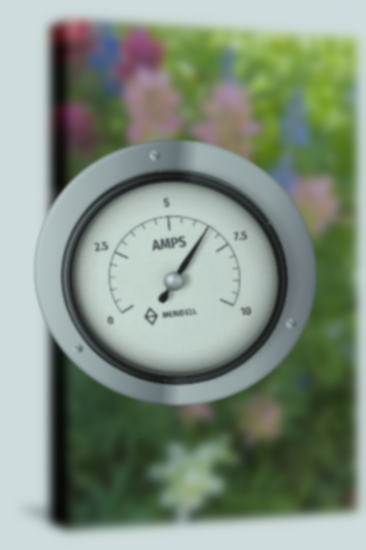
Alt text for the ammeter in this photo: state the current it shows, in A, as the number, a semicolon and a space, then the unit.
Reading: 6.5; A
